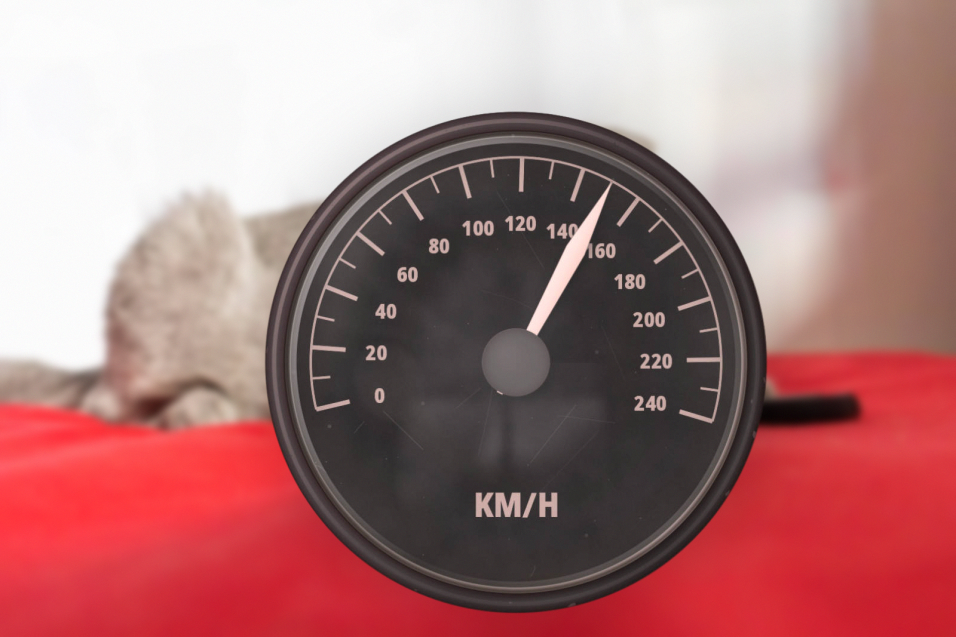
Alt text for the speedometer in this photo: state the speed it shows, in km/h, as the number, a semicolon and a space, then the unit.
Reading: 150; km/h
